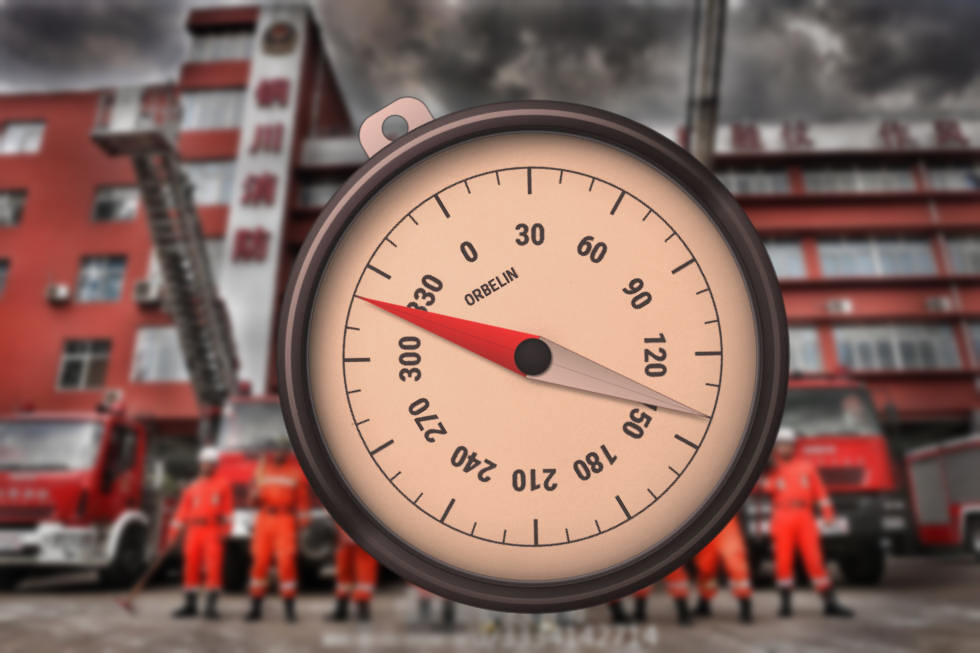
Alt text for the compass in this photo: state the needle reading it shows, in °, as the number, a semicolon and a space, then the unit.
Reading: 320; °
